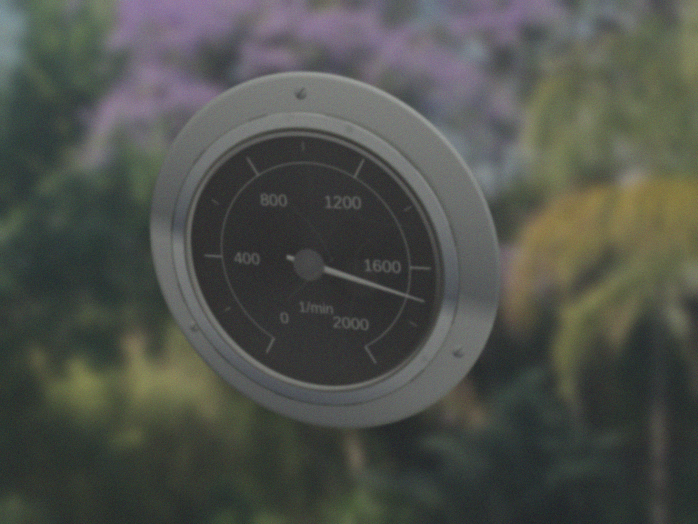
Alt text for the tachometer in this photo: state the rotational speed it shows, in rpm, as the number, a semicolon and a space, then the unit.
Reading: 1700; rpm
